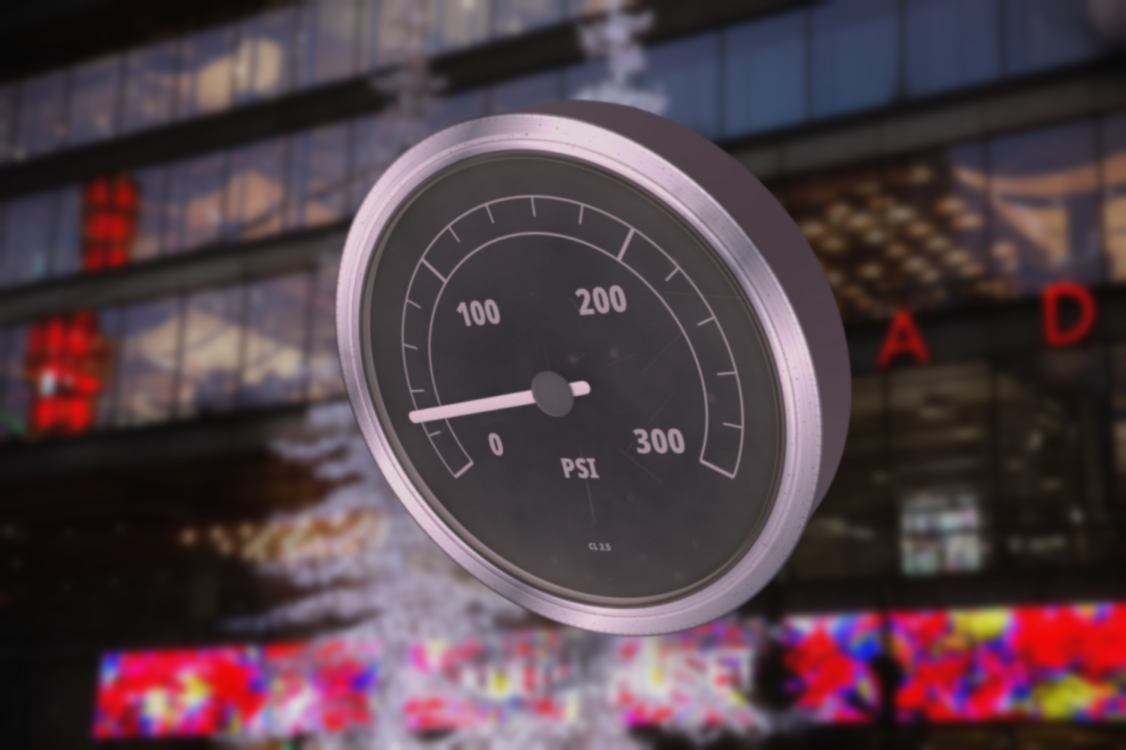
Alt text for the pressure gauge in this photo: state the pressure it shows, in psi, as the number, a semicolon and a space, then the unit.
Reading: 30; psi
